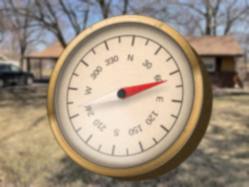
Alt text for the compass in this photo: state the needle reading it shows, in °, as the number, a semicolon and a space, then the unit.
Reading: 67.5; °
